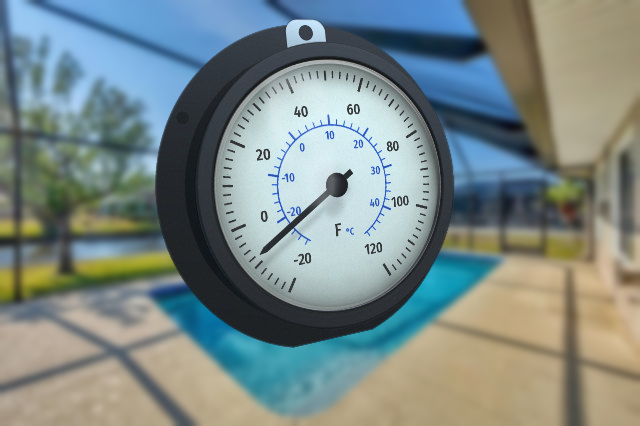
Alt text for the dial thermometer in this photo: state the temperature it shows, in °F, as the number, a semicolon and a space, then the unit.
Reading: -8; °F
